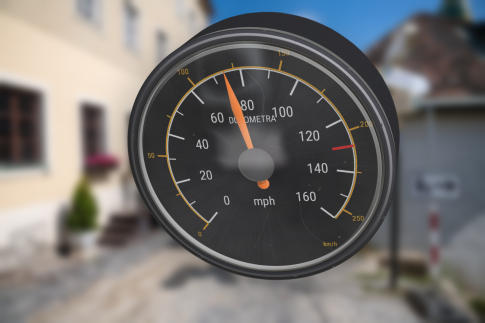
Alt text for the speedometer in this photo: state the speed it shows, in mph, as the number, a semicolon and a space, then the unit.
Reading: 75; mph
